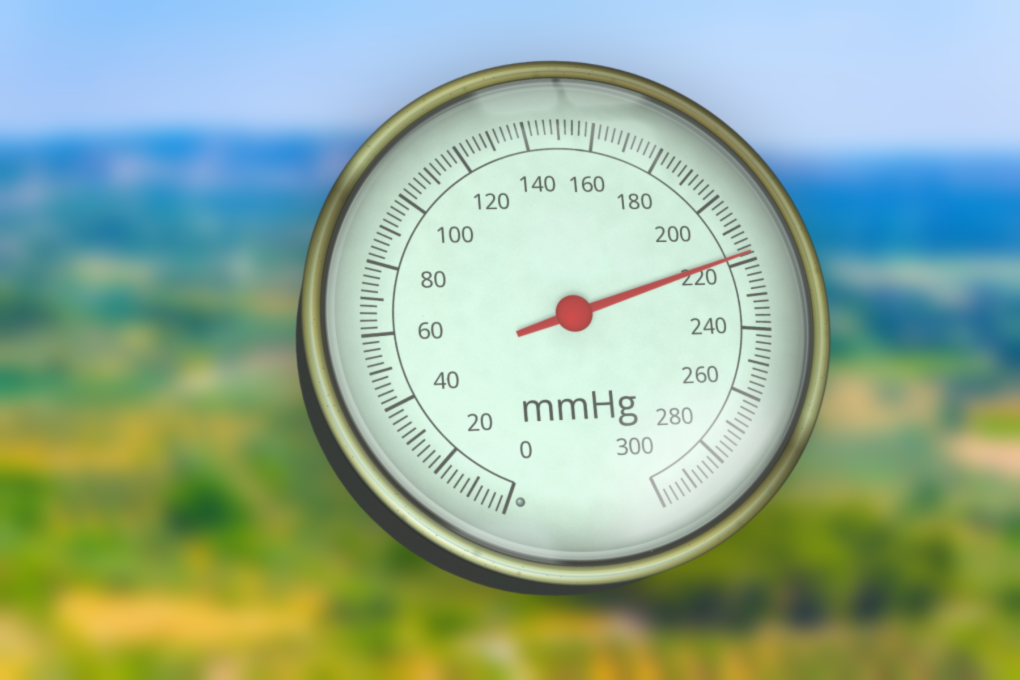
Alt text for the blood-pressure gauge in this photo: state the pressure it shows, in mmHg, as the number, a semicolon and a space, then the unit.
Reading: 218; mmHg
